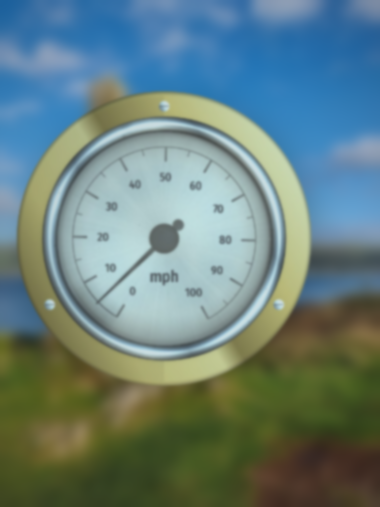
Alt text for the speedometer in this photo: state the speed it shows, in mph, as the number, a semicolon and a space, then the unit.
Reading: 5; mph
